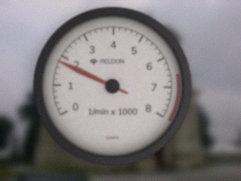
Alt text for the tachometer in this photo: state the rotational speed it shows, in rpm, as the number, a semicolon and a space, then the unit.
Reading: 1800; rpm
